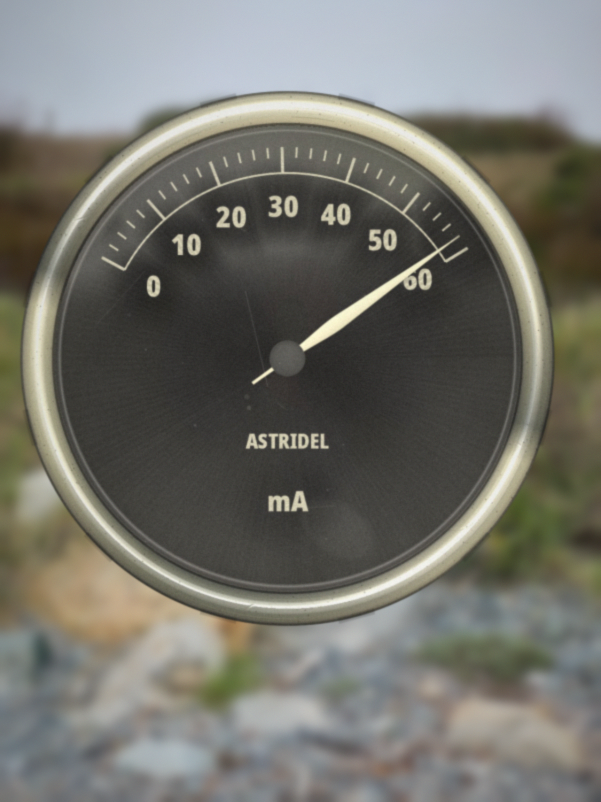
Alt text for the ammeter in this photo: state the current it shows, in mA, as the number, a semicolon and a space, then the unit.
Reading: 58; mA
